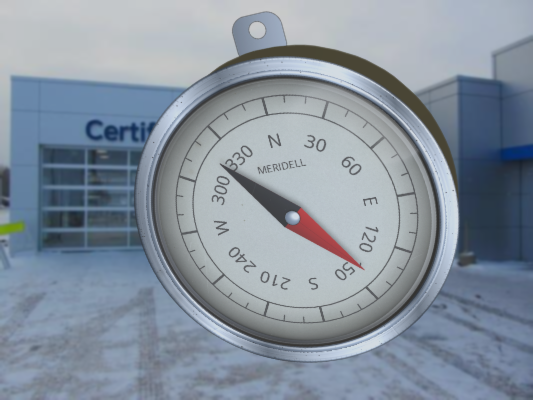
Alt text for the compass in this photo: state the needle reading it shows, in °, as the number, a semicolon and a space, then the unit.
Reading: 140; °
